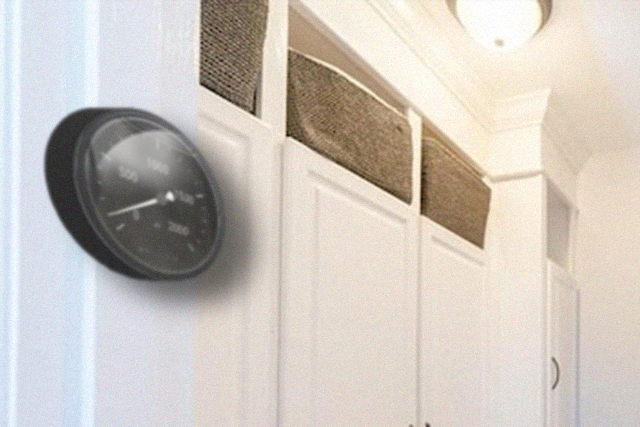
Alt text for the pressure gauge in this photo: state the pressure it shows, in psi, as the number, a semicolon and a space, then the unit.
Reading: 100; psi
